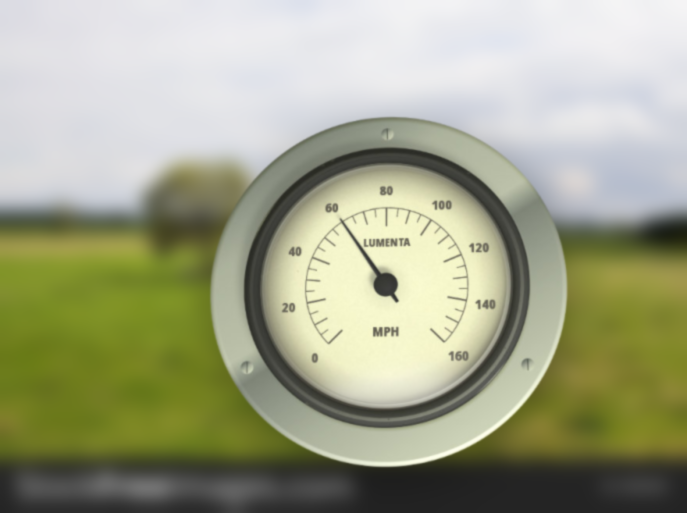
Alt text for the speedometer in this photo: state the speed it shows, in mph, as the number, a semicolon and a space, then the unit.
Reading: 60; mph
